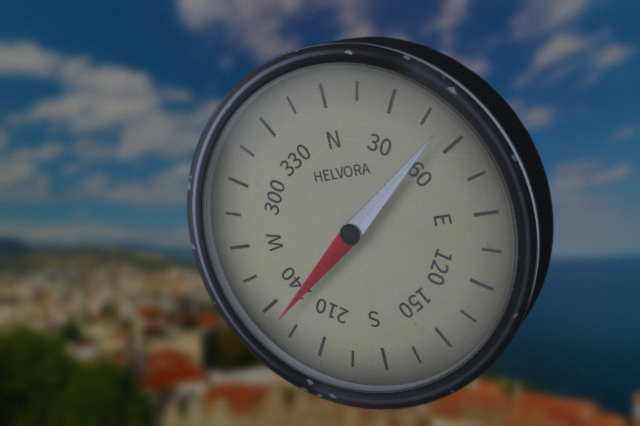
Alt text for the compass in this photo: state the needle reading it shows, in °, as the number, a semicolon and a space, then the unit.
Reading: 232.5; °
